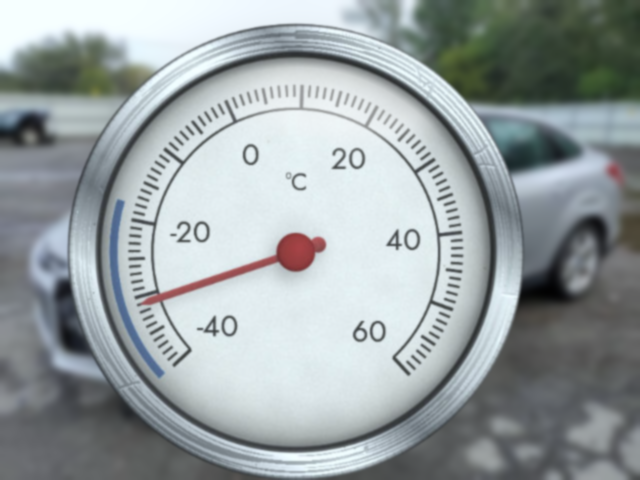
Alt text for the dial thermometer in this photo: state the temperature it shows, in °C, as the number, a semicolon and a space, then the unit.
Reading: -31; °C
